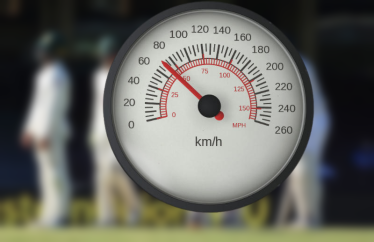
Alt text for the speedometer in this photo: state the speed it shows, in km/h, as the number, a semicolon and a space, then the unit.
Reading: 70; km/h
